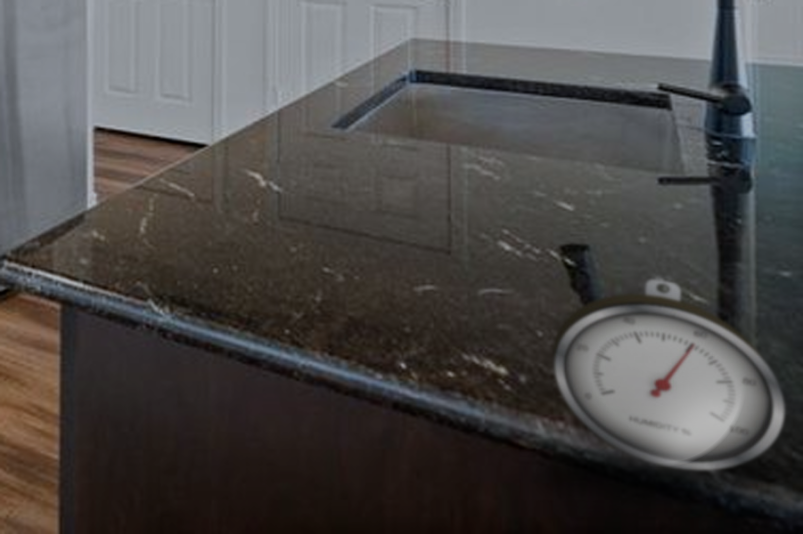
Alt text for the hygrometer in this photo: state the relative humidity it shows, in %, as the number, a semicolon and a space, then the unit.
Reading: 60; %
